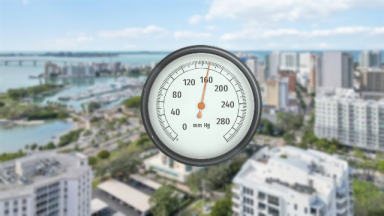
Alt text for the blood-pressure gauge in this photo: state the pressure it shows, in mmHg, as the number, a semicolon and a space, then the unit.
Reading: 160; mmHg
